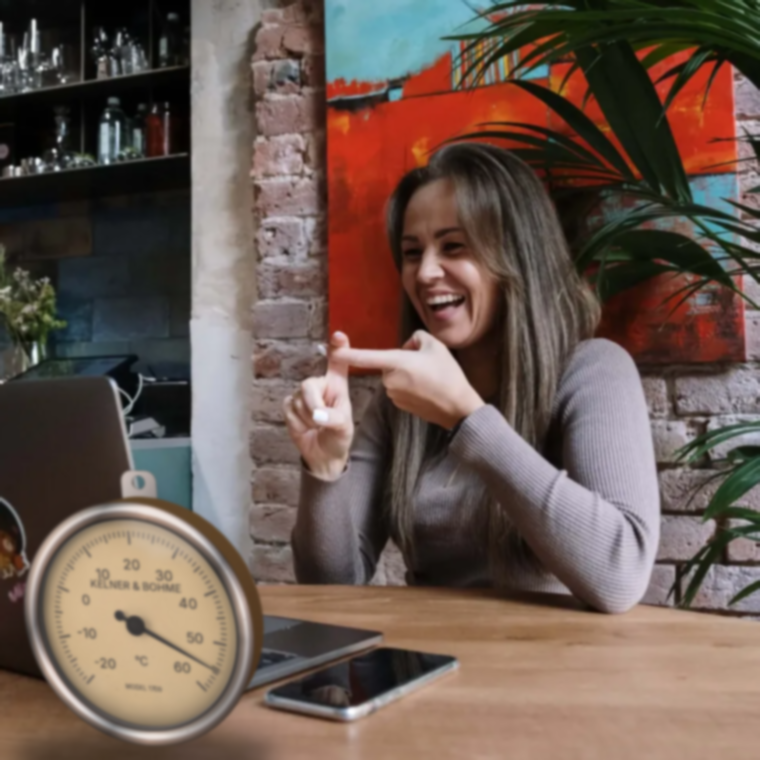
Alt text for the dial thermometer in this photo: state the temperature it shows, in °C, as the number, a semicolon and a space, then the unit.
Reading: 55; °C
